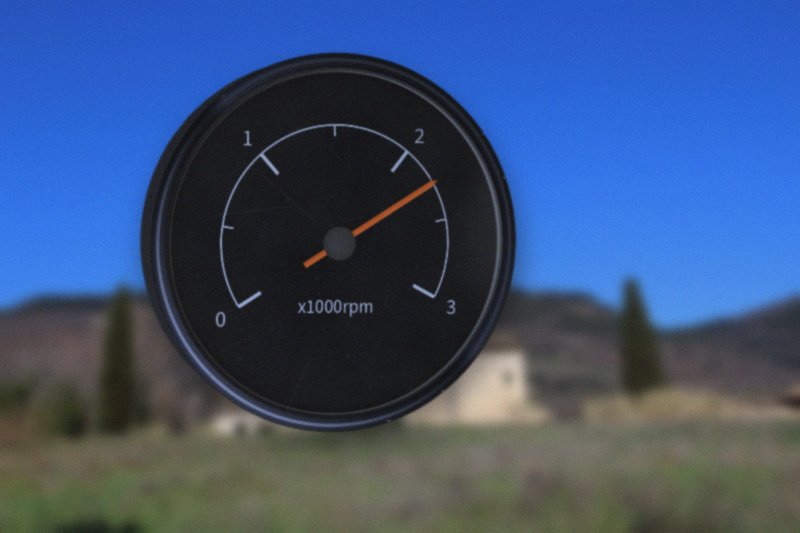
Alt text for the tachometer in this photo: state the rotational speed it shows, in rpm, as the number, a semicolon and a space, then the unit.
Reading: 2250; rpm
